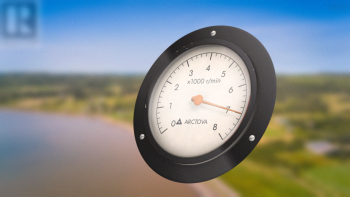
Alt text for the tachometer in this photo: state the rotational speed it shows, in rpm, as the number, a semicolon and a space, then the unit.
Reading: 7000; rpm
